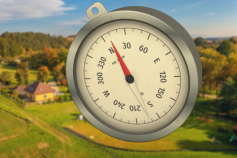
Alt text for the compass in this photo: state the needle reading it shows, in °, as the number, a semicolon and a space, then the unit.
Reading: 10; °
